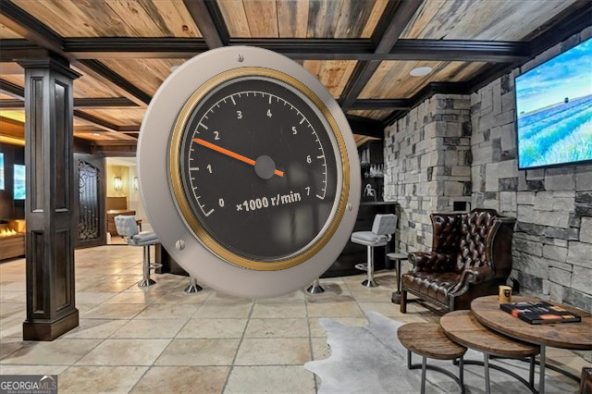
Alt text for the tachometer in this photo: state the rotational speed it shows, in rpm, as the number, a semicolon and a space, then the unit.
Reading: 1600; rpm
